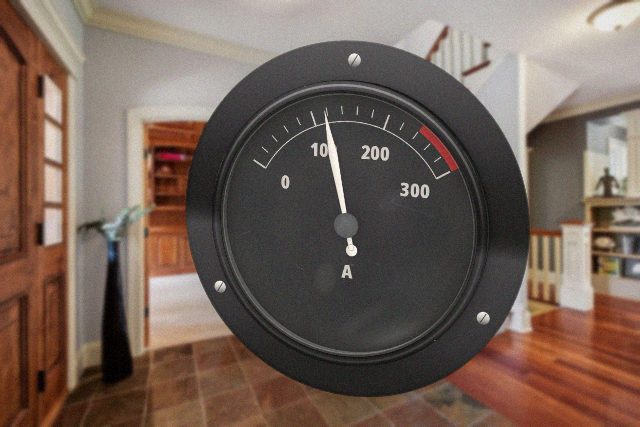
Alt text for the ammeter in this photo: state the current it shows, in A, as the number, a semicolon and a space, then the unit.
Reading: 120; A
